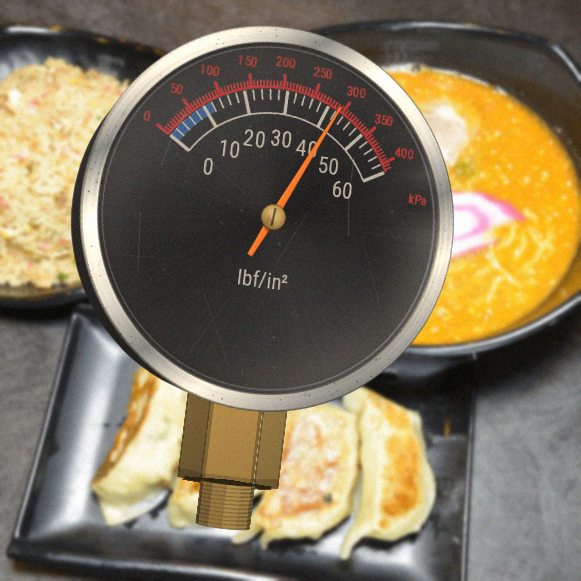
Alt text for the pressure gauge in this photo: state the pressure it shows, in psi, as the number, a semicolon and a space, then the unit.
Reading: 42; psi
